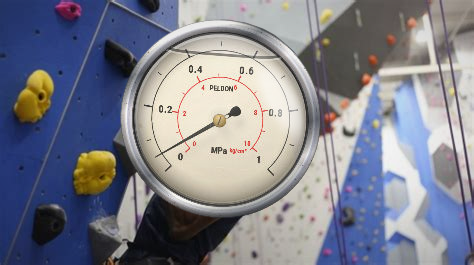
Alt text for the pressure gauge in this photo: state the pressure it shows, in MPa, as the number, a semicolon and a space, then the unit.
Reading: 0.05; MPa
